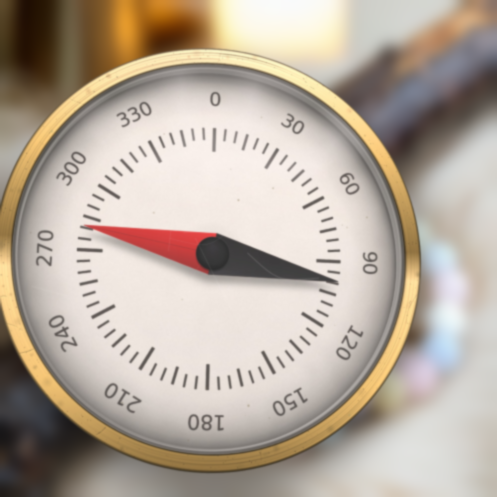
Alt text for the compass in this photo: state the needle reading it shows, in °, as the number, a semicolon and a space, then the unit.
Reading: 280; °
